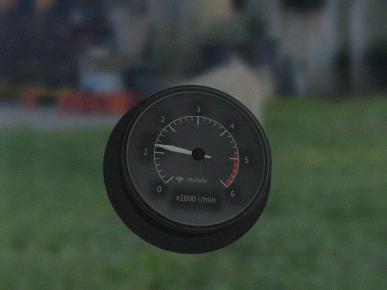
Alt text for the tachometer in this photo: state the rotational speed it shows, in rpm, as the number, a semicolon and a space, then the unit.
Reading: 1200; rpm
